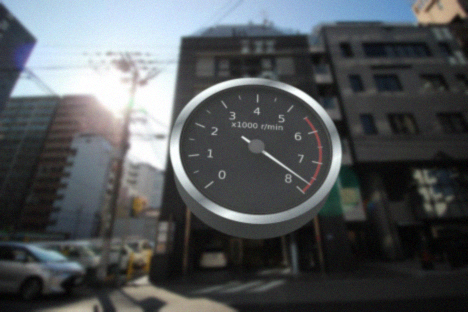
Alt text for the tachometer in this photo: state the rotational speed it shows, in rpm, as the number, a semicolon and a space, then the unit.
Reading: 7750; rpm
